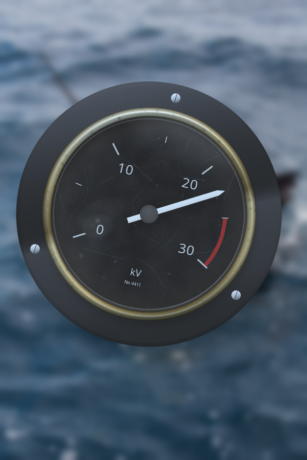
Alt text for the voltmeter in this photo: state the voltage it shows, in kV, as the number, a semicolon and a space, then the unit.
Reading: 22.5; kV
